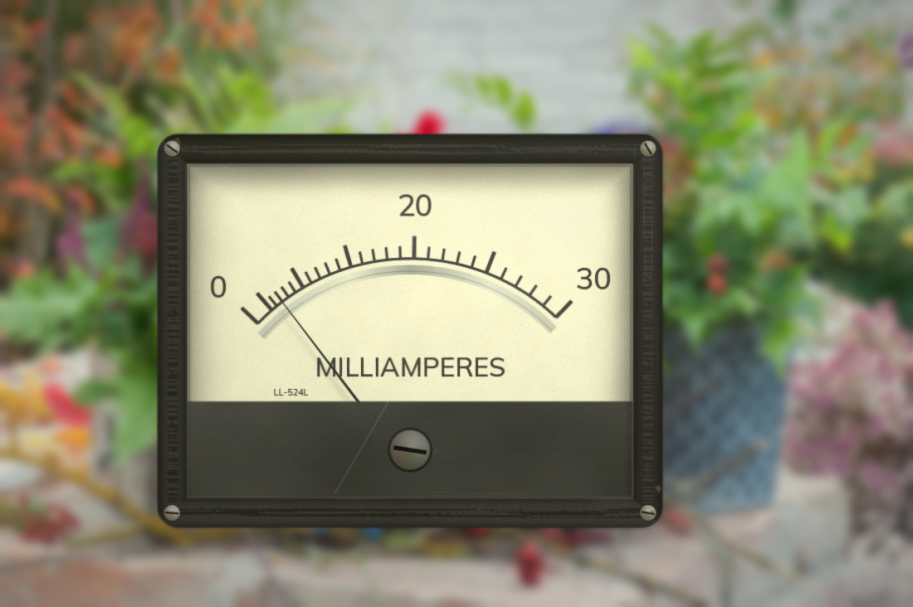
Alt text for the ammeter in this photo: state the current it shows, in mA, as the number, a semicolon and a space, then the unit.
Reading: 7; mA
